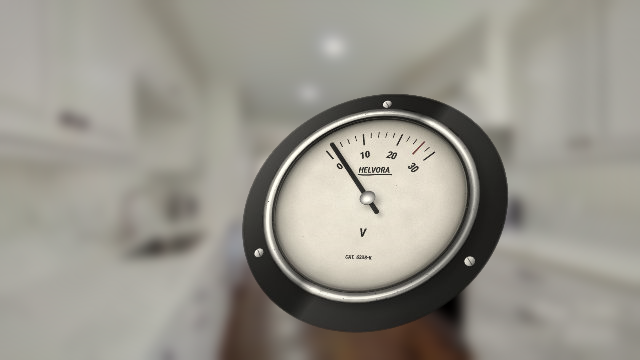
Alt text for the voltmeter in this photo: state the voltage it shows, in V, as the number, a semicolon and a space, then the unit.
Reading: 2; V
